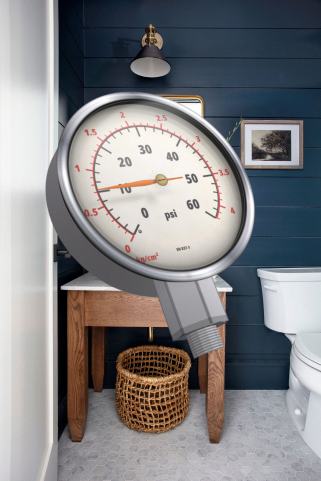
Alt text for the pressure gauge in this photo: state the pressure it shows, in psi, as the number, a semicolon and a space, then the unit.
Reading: 10; psi
